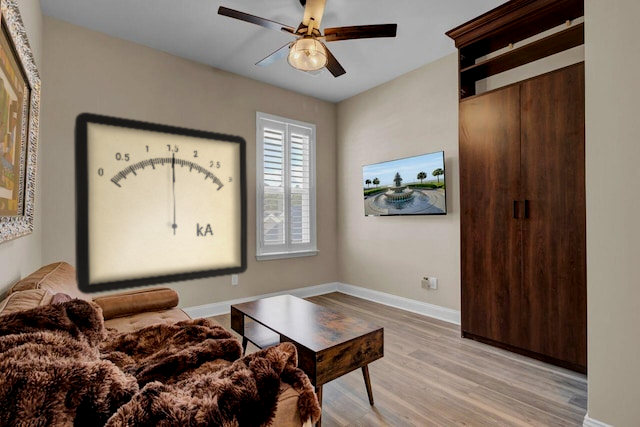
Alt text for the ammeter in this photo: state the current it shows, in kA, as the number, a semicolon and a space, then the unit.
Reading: 1.5; kA
